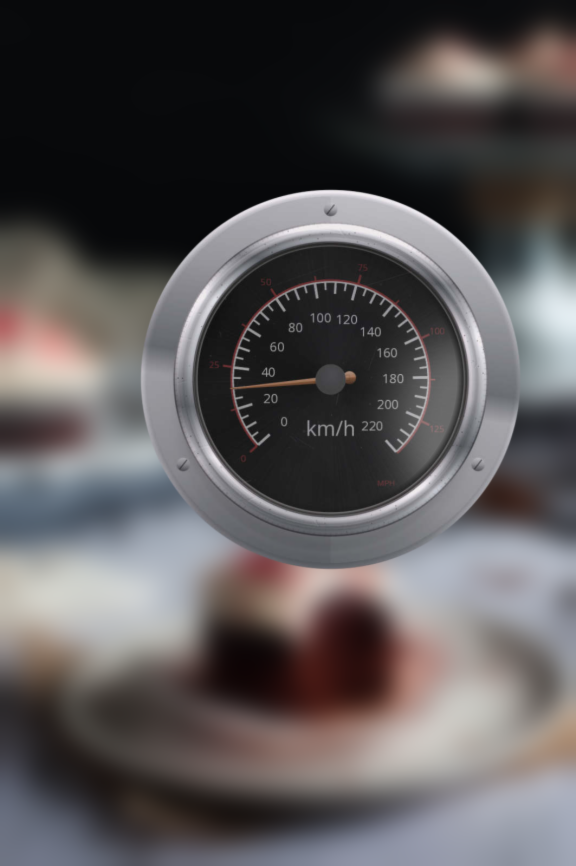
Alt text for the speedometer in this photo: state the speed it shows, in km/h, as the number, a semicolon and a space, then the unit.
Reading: 30; km/h
